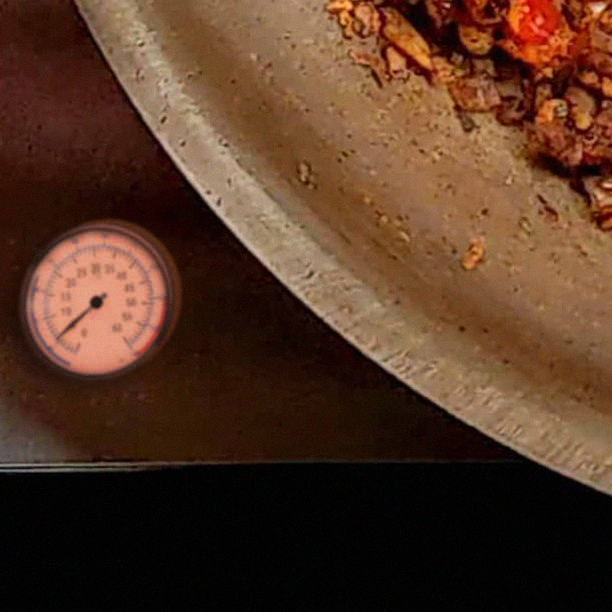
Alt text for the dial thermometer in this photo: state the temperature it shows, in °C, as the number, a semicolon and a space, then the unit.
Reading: 5; °C
